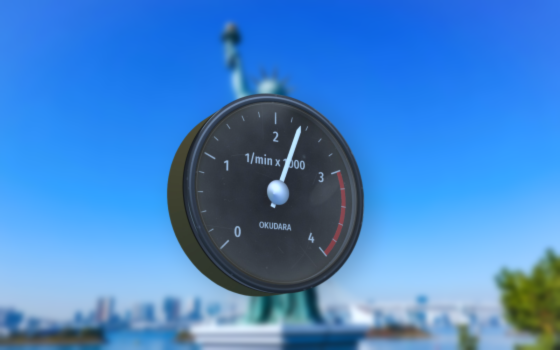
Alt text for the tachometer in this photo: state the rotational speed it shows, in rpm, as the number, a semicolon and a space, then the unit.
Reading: 2300; rpm
